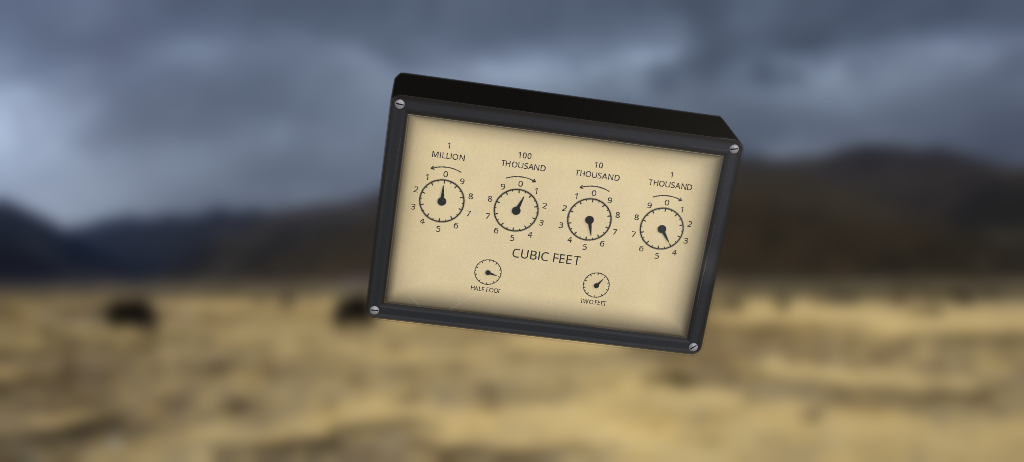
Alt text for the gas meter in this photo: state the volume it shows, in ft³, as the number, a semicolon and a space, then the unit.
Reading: 5400; ft³
